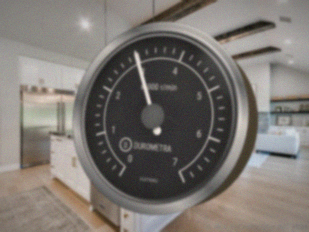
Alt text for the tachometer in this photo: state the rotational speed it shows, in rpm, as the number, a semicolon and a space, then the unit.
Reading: 3000; rpm
